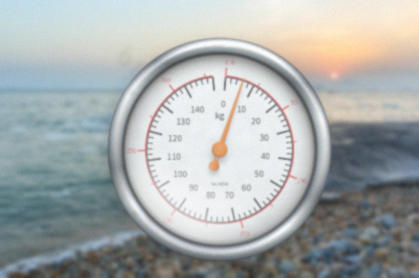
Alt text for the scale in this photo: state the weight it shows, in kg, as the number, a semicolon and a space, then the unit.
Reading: 6; kg
